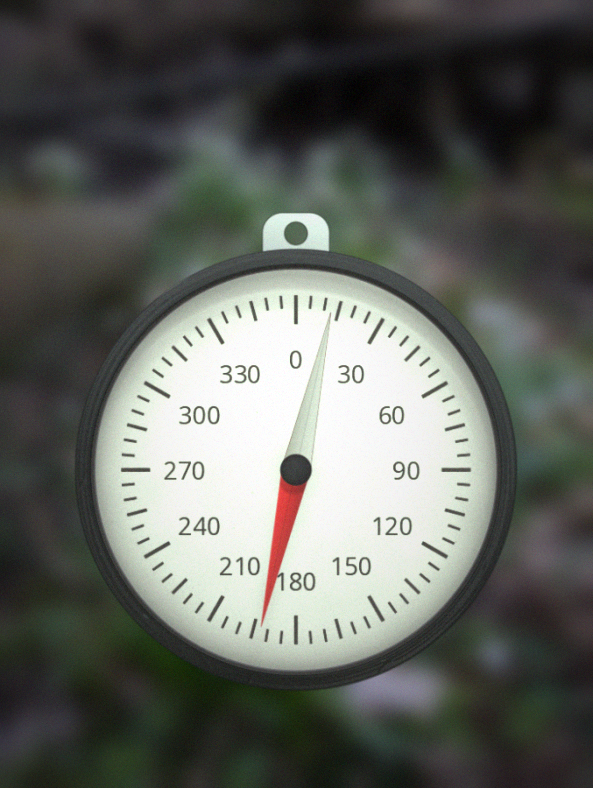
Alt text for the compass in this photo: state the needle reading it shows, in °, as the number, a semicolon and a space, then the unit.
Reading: 192.5; °
